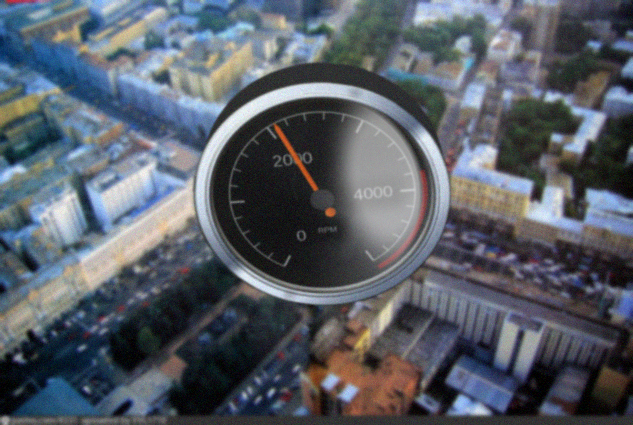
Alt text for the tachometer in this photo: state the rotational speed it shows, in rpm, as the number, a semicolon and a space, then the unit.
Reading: 2100; rpm
